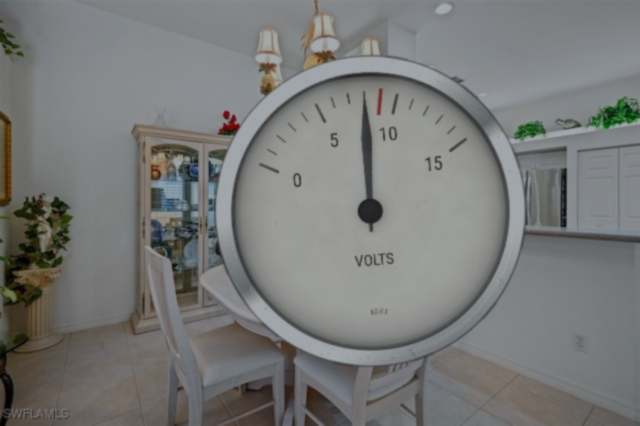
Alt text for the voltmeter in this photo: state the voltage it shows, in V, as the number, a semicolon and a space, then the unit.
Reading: 8; V
